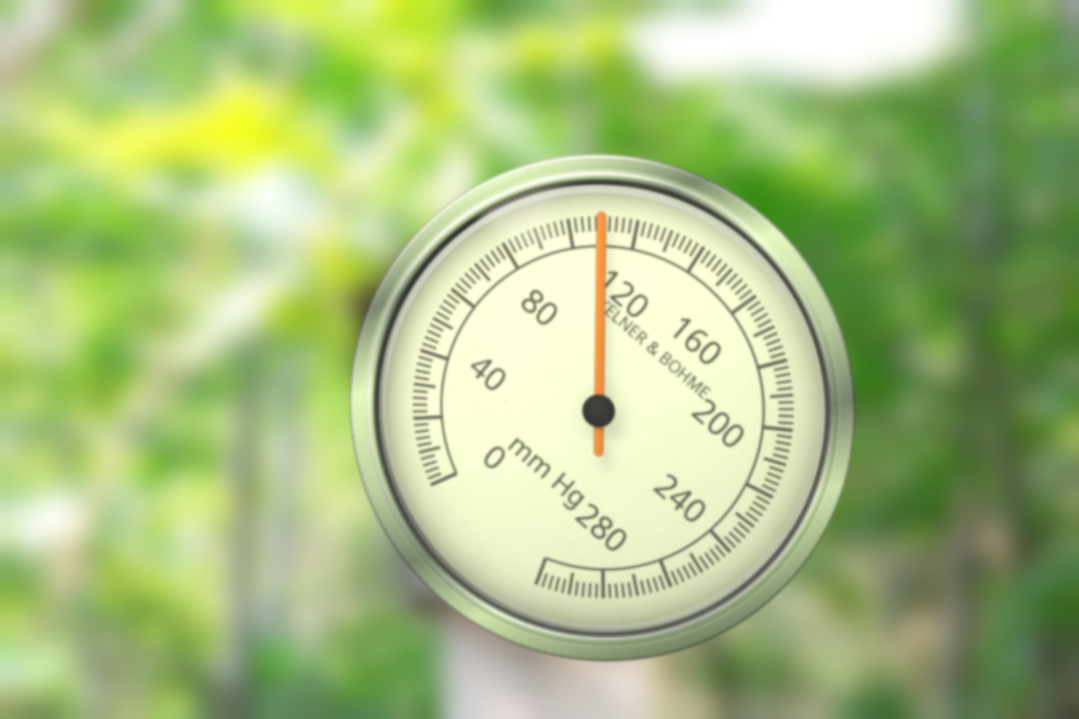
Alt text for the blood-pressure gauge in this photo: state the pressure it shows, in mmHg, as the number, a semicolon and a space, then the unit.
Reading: 110; mmHg
